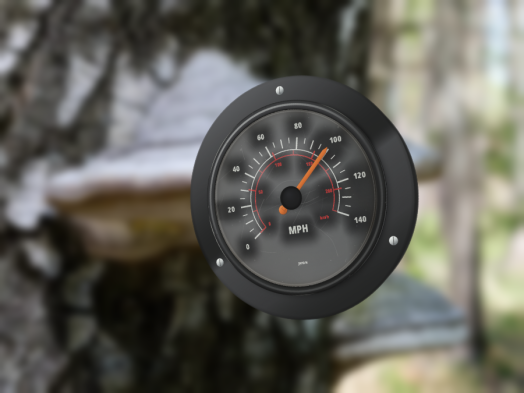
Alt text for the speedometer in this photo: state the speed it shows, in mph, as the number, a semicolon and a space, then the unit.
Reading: 100; mph
